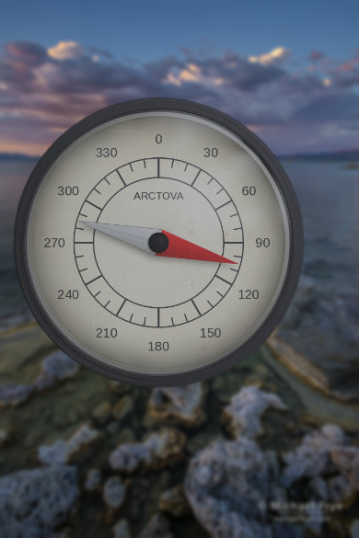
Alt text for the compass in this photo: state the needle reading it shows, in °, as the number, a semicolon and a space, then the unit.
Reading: 105; °
